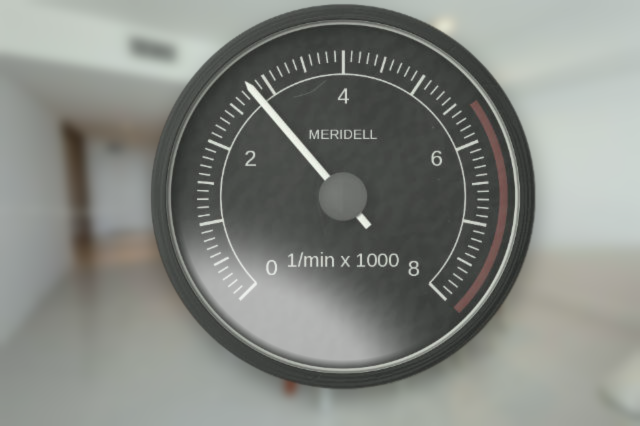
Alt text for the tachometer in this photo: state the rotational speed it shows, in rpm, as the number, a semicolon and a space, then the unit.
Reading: 2800; rpm
